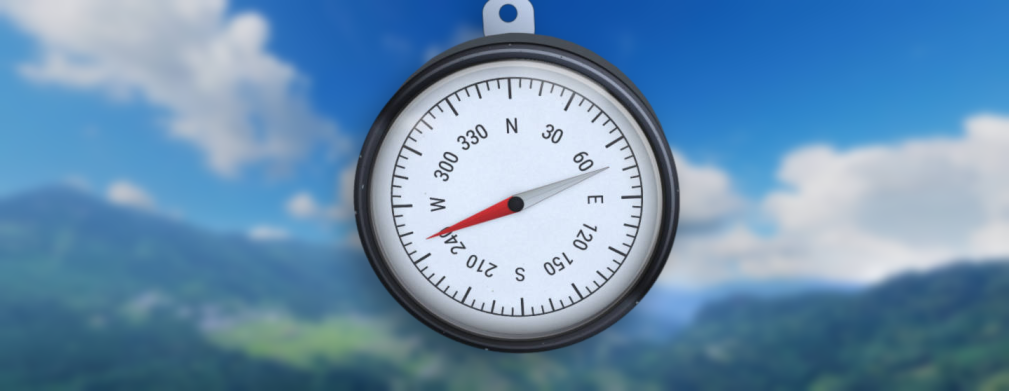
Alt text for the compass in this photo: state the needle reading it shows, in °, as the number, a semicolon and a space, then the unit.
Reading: 250; °
